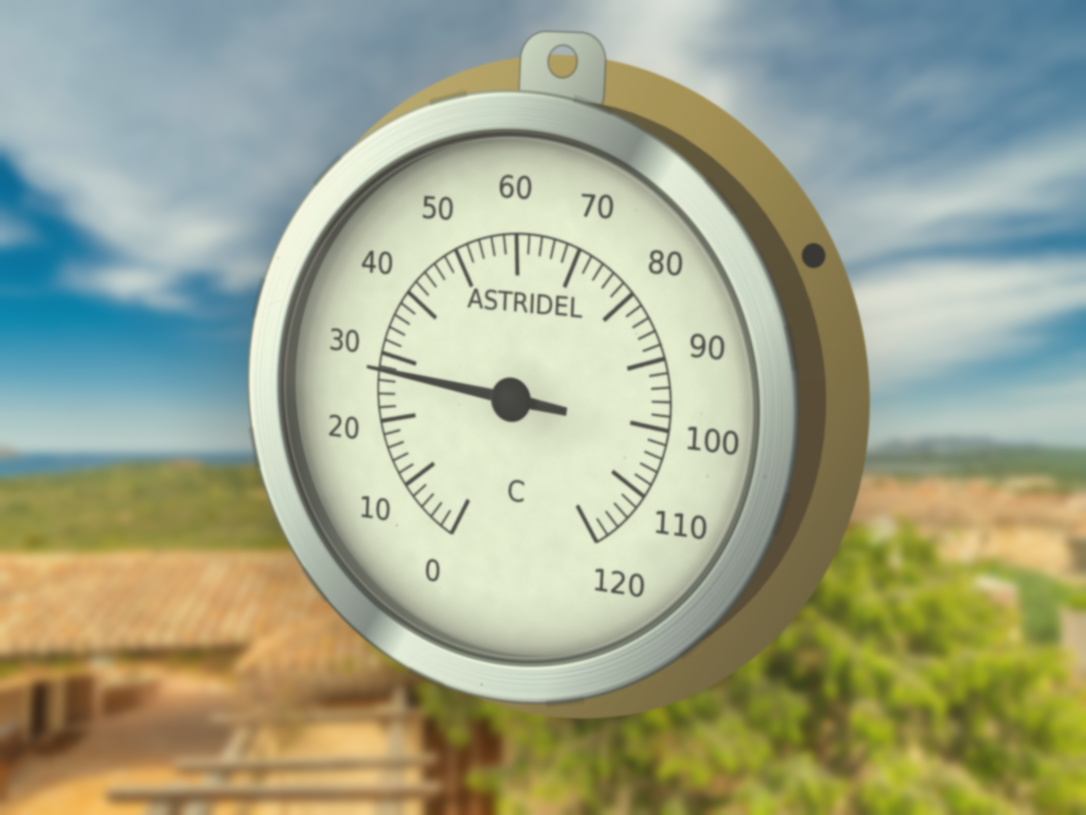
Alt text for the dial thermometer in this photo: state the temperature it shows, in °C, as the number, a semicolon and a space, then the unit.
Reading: 28; °C
